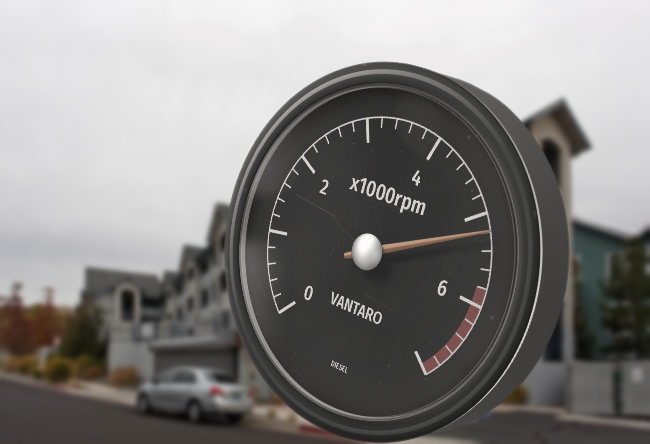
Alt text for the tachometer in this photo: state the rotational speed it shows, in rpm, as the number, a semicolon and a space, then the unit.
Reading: 5200; rpm
